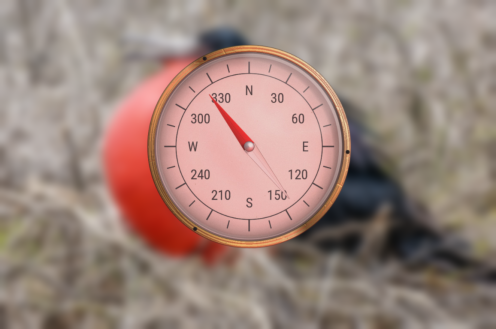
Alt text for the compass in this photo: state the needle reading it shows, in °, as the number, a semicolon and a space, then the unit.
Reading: 322.5; °
